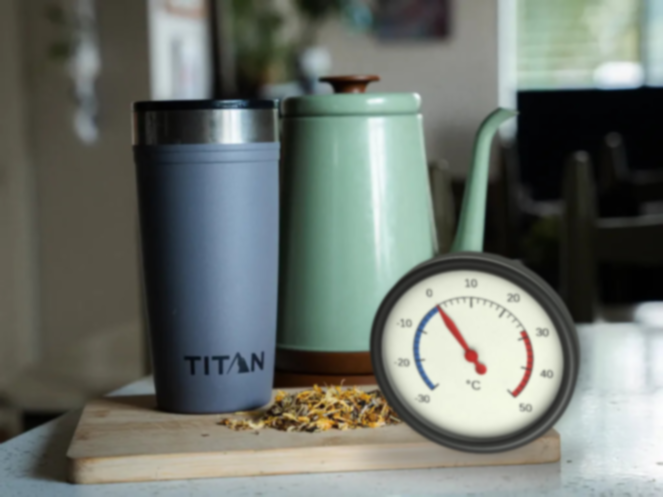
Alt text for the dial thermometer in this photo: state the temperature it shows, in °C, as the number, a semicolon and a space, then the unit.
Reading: 0; °C
